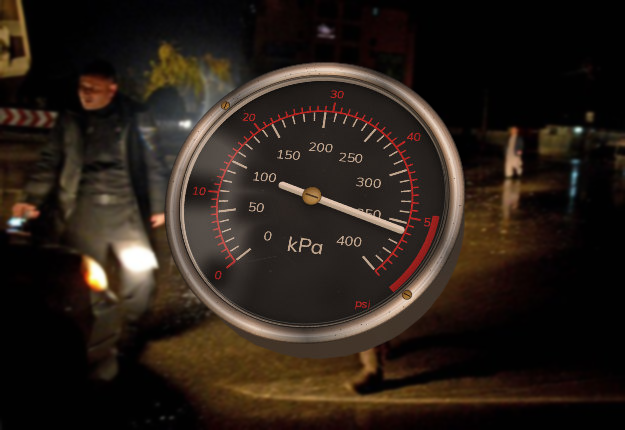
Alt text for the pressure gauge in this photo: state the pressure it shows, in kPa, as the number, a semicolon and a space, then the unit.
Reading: 360; kPa
